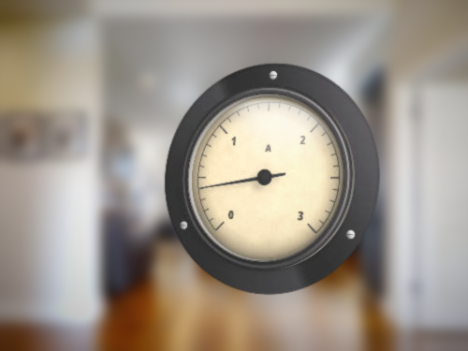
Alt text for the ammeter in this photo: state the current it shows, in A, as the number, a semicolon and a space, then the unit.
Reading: 0.4; A
